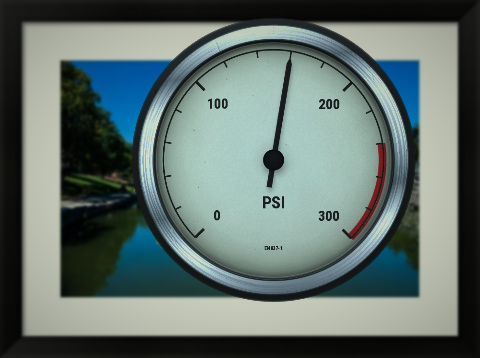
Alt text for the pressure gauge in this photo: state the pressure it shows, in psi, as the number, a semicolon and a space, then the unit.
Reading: 160; psi
